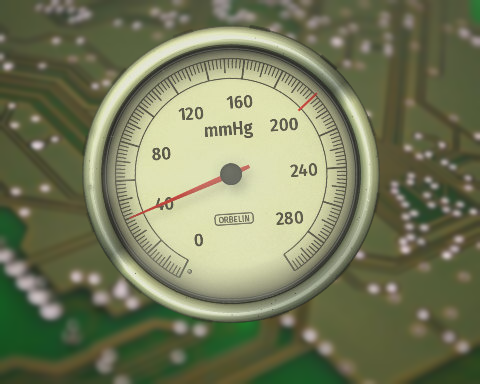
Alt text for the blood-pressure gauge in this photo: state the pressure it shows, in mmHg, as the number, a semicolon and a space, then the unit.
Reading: 40; mmHg
